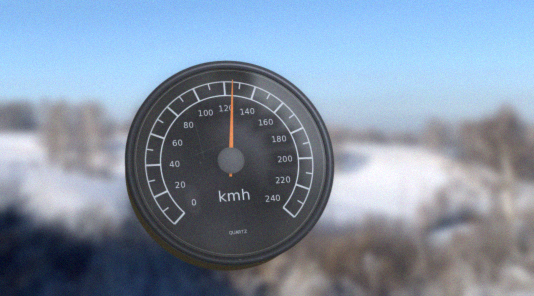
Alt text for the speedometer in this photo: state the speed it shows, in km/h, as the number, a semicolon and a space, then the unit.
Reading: 125; km/h
